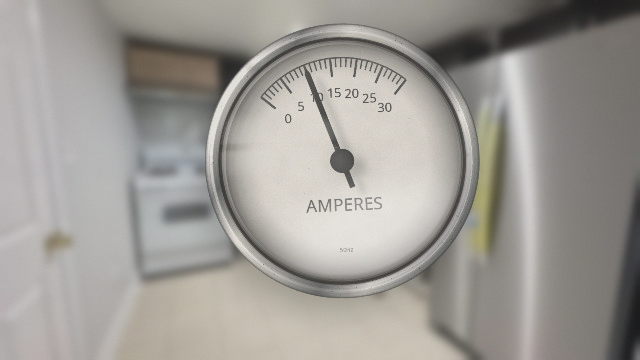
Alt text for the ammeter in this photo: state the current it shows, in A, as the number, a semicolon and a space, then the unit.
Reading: 10; A
